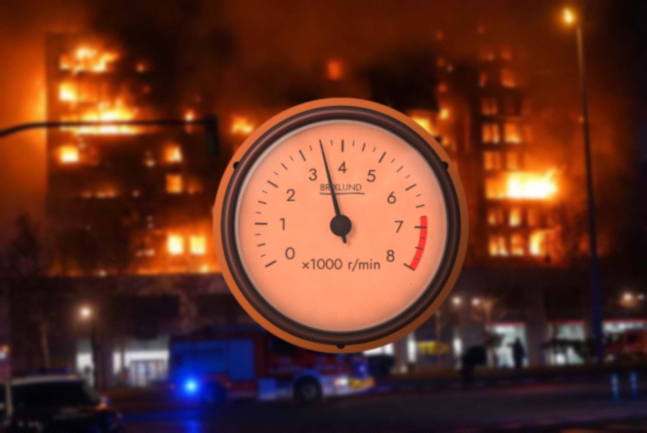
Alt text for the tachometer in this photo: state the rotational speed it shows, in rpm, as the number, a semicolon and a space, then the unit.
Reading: 3500; rpm
